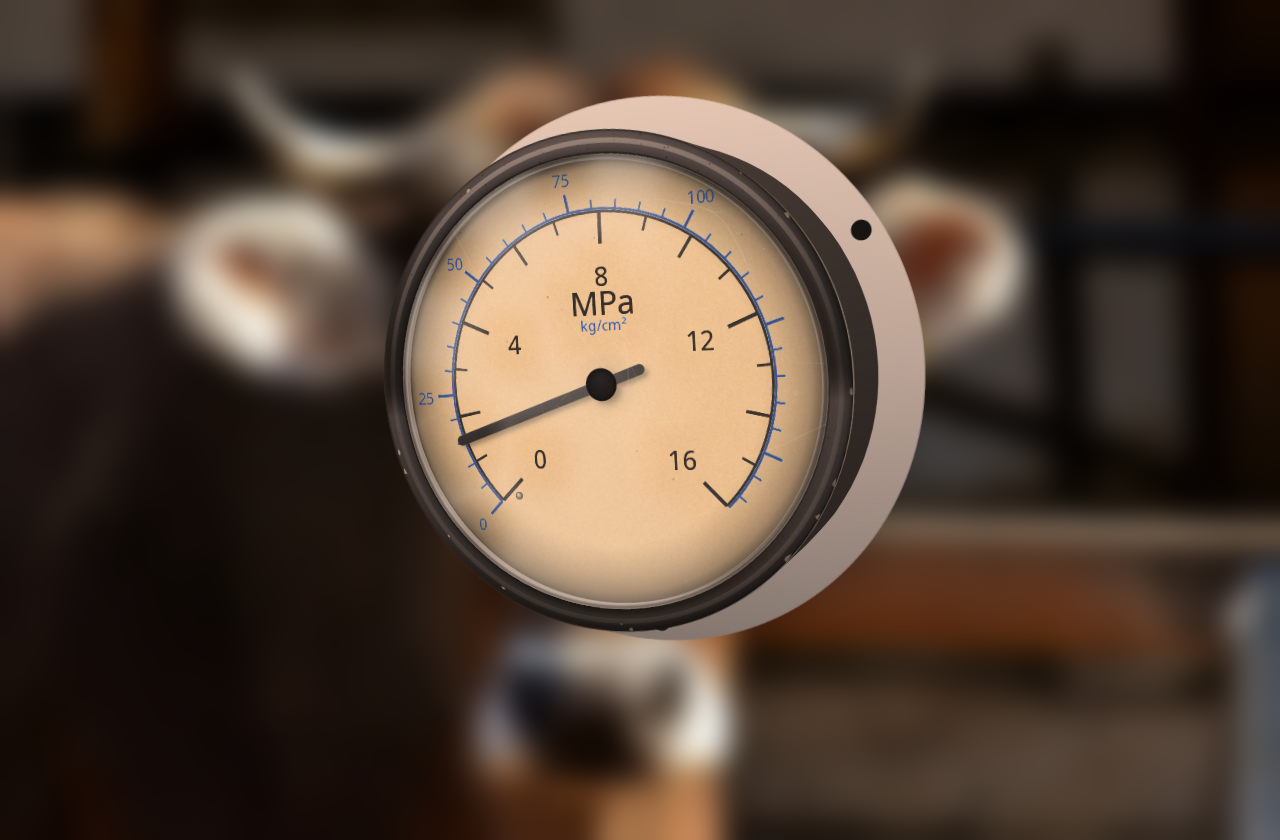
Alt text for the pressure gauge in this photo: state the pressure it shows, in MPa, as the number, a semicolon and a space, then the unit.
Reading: 1.5; MPa
